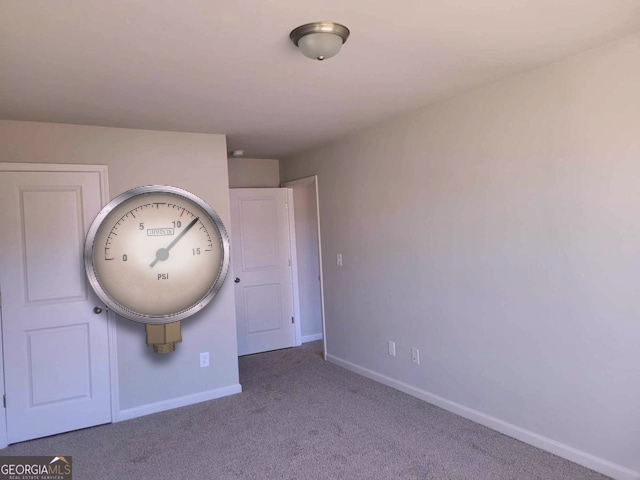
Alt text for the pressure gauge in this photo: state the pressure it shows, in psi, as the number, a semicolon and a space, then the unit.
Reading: 11.5; psi
